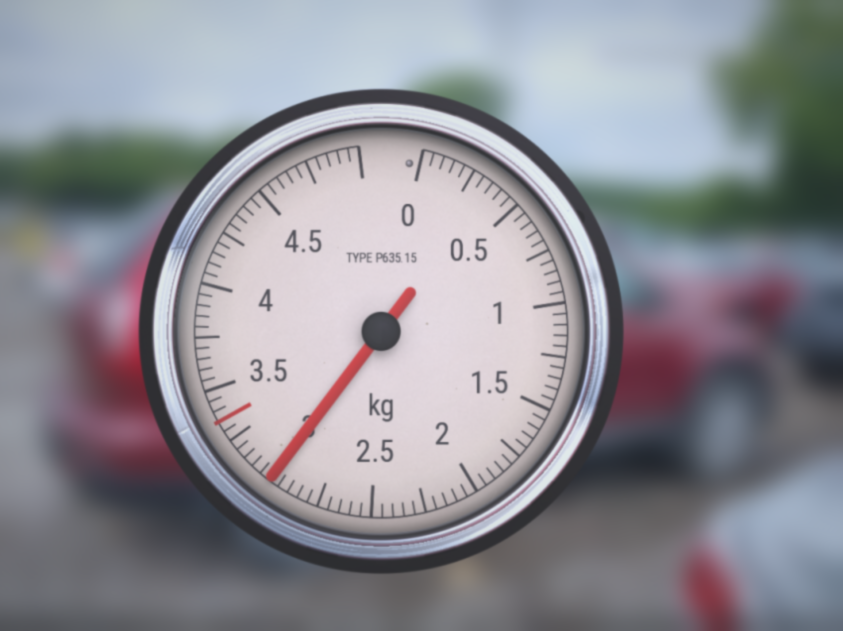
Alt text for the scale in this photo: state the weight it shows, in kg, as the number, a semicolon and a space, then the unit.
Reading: 3; kg
